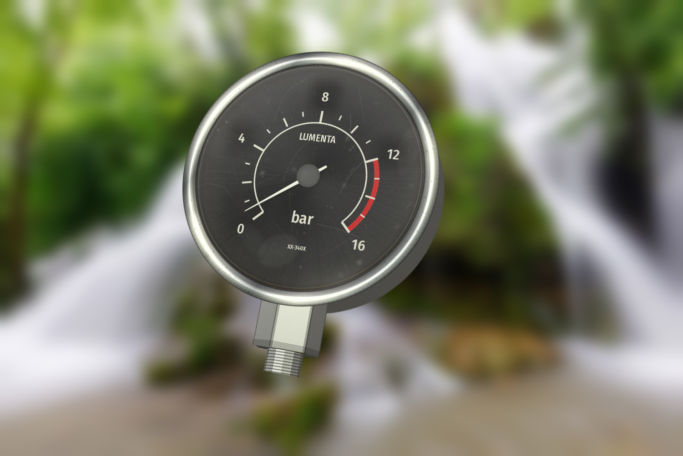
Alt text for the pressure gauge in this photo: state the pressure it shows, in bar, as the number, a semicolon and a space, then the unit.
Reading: 0.5; bar
